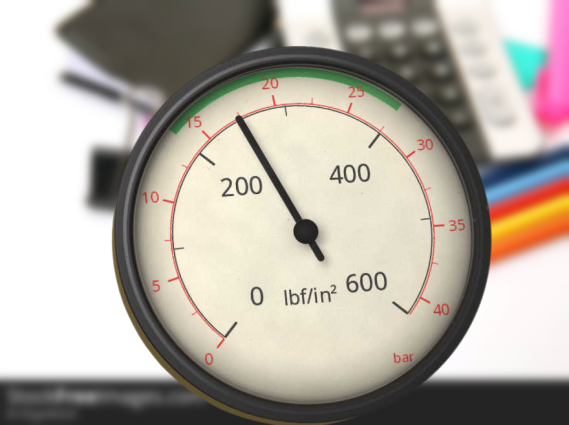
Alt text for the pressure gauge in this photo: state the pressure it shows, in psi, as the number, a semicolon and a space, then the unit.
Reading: 250; psi
